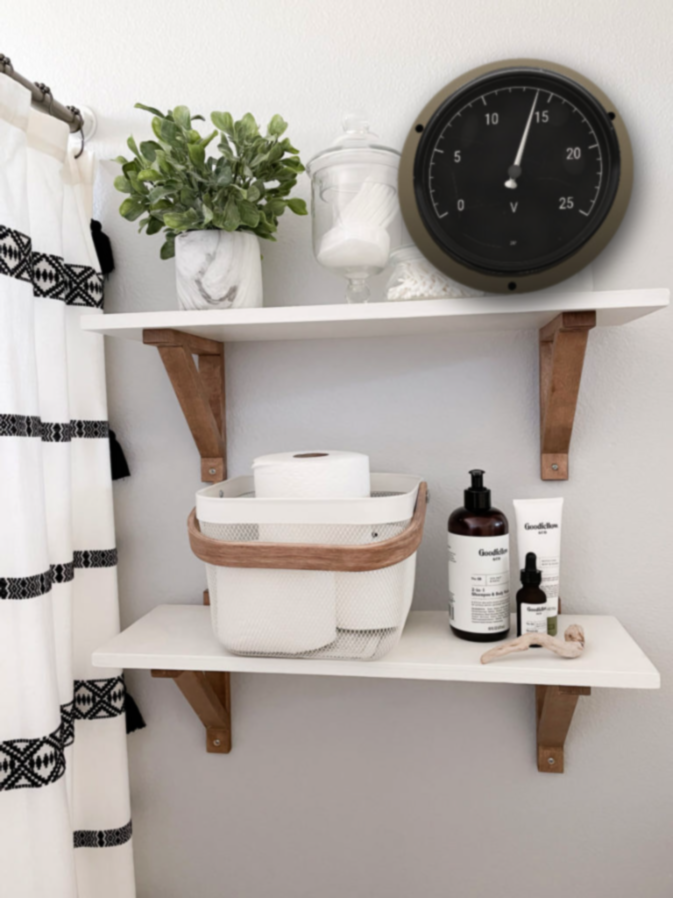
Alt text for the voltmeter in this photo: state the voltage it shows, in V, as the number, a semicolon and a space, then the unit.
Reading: 14; V
